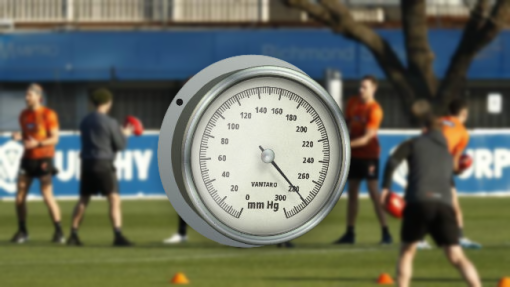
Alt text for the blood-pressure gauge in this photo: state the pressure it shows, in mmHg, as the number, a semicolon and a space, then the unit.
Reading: 280; mmHg
